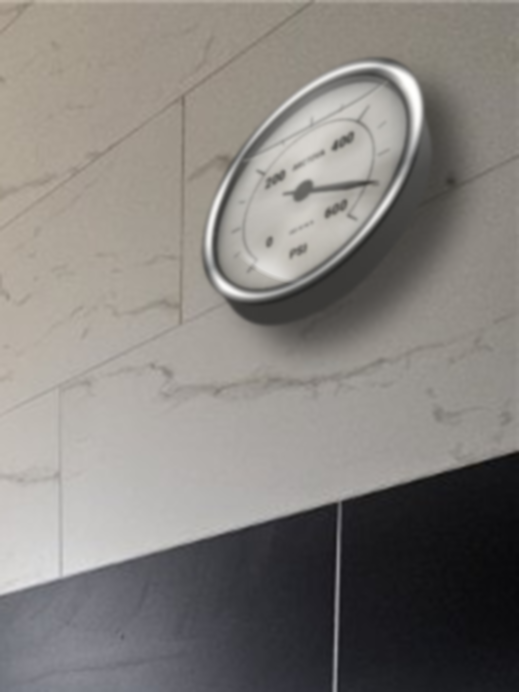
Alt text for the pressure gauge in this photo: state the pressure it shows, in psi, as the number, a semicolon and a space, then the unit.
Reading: 550; psi
